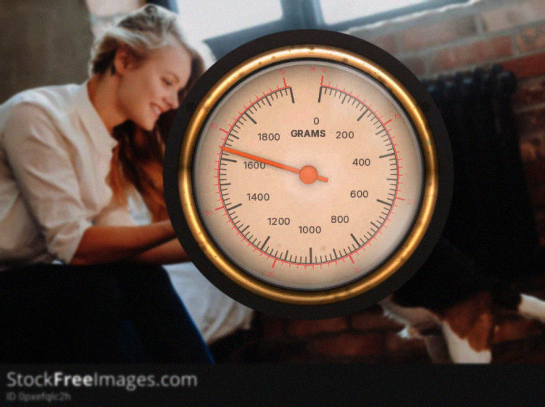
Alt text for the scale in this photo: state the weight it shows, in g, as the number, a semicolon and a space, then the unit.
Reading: 1640; g
